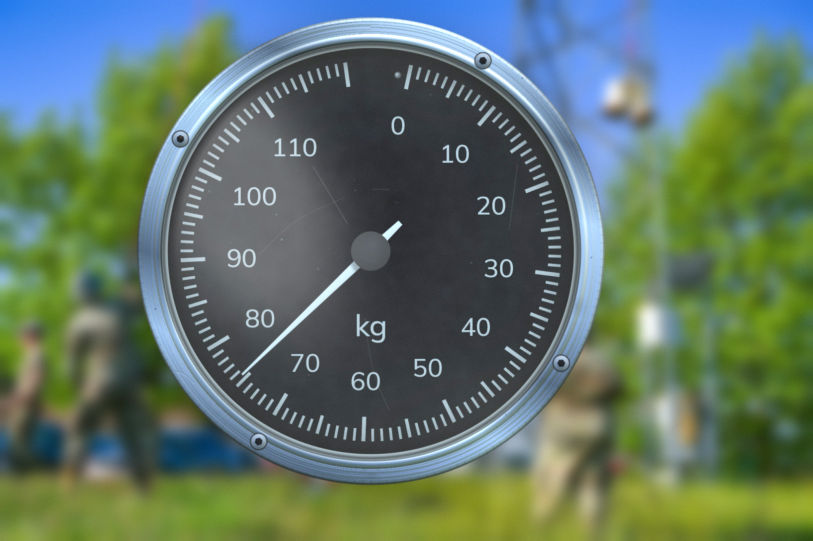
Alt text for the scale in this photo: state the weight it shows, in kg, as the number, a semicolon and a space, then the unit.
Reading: 75.5; kg
